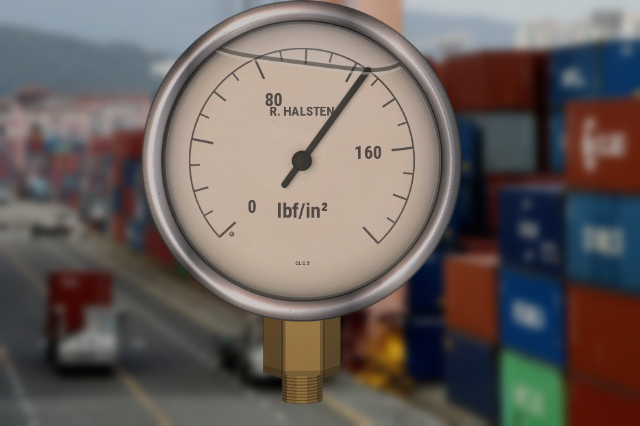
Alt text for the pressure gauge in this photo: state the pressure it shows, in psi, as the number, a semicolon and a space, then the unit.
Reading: 125; psi
